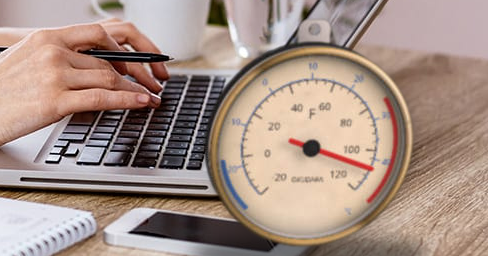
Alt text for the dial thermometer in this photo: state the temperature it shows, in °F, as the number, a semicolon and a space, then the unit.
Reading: 108; °F
